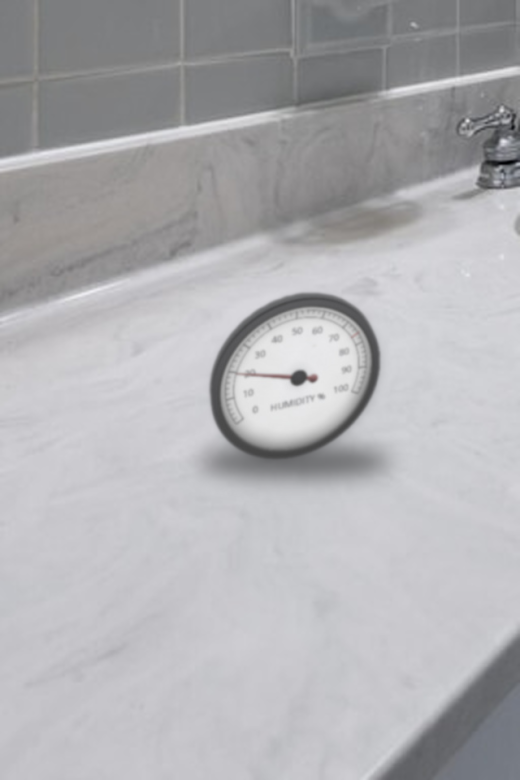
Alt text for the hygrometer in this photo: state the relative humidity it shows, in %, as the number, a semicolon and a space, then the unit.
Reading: 20; %
